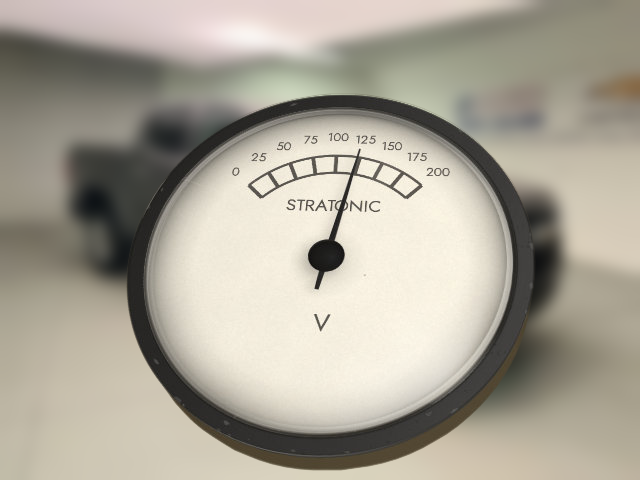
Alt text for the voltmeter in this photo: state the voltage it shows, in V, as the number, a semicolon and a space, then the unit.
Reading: 125; V
